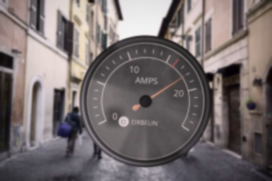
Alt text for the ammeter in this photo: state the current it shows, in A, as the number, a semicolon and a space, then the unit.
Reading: 18; A
